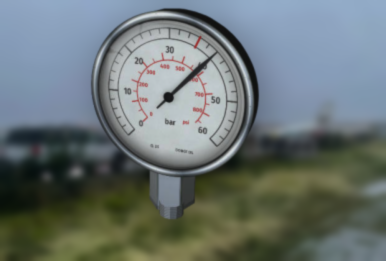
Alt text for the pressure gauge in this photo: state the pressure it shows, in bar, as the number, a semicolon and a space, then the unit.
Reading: 40; bar
